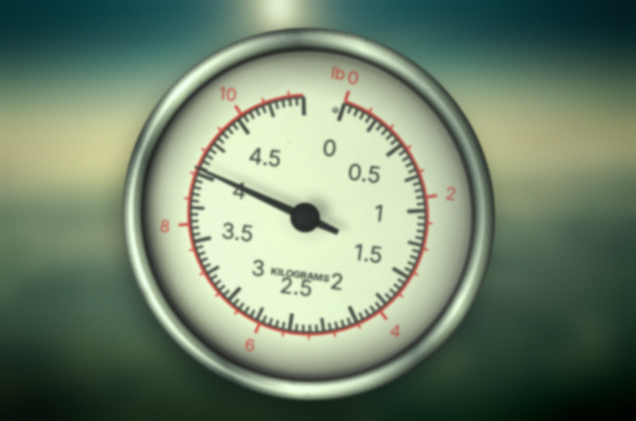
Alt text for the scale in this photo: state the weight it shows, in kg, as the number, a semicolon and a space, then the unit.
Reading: 4.05; kg
